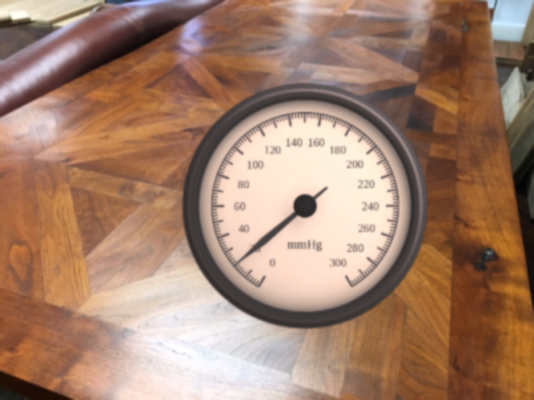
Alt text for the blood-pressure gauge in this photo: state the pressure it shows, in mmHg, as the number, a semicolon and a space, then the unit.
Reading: 20; mmHg
